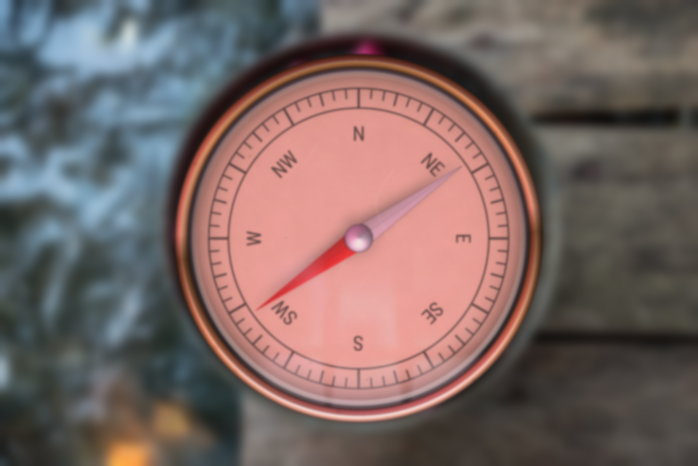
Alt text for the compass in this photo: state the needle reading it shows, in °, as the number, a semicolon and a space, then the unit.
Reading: 235; °
